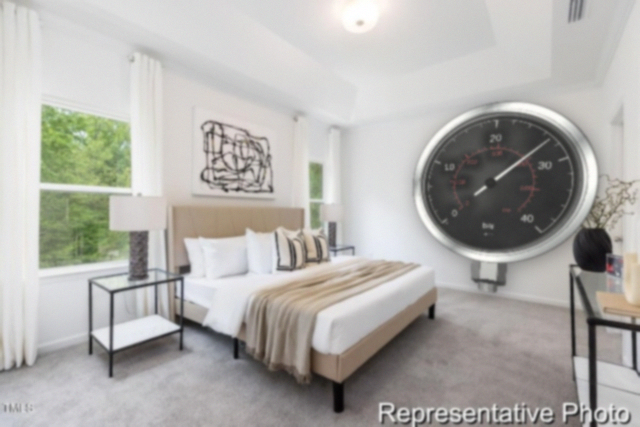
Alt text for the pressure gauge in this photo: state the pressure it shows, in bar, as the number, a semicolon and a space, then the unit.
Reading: 27; bar
